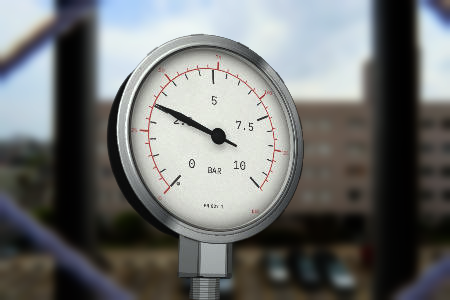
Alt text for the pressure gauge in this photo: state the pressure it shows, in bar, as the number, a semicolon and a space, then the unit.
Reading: 2.5; bar
